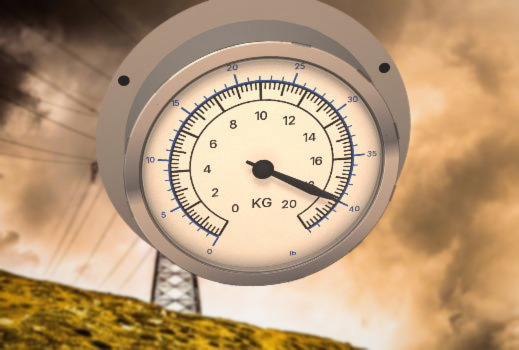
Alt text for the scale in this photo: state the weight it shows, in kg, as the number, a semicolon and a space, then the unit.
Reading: 18; kg
